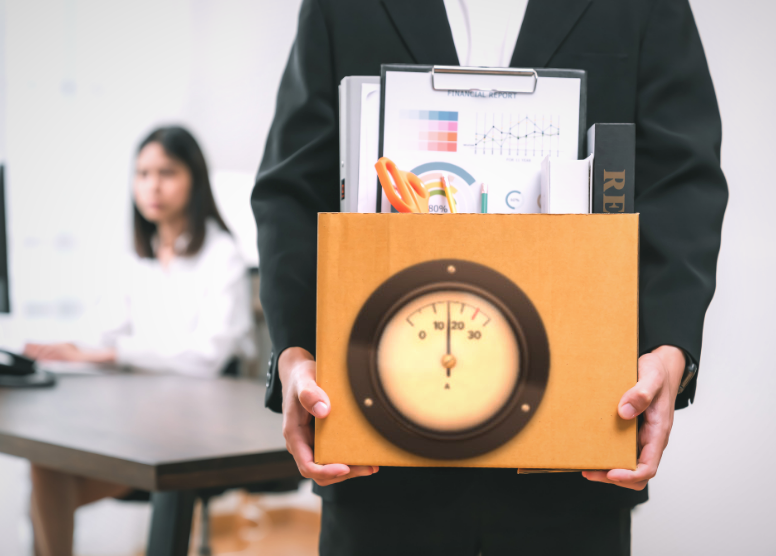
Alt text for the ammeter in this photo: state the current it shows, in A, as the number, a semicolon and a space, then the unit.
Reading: 15; A
